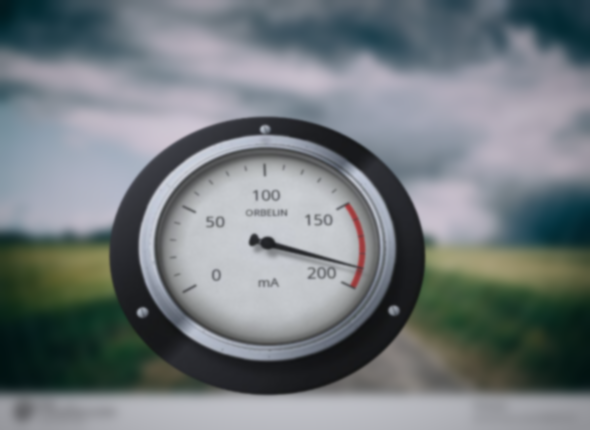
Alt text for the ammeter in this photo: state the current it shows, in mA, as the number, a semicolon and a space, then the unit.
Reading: 190; mA
